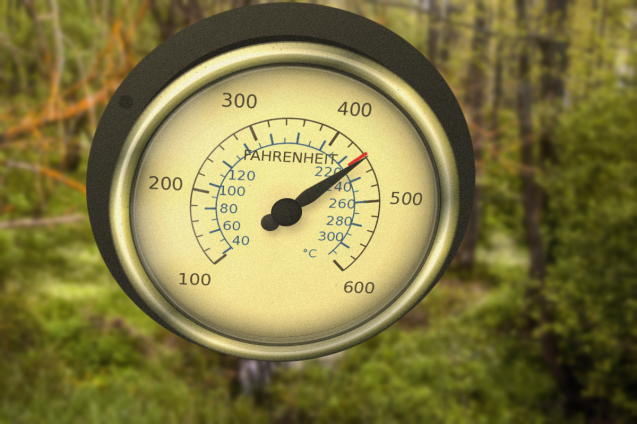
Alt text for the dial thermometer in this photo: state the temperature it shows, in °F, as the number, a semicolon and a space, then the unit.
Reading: 440; °F
